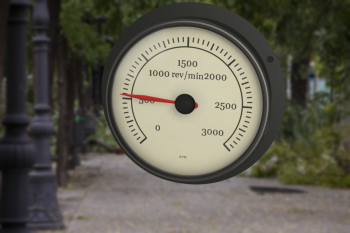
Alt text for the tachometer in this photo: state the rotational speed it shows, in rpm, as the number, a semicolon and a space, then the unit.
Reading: 550; rpm
